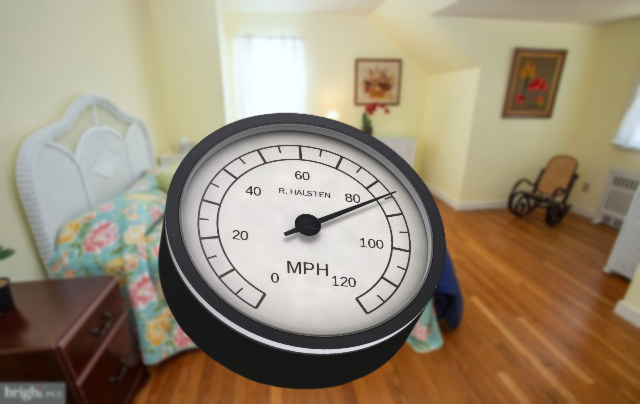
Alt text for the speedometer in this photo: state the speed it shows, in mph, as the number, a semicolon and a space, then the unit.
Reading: 85; mph
